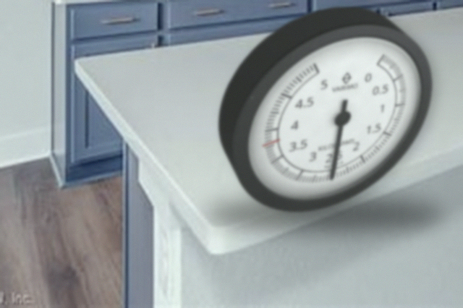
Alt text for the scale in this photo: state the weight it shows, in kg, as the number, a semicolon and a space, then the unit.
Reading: 2.5; kg
